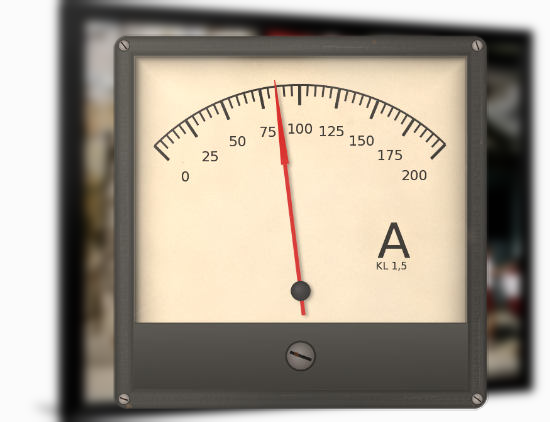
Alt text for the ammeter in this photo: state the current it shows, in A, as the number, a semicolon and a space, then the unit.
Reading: 85; A
